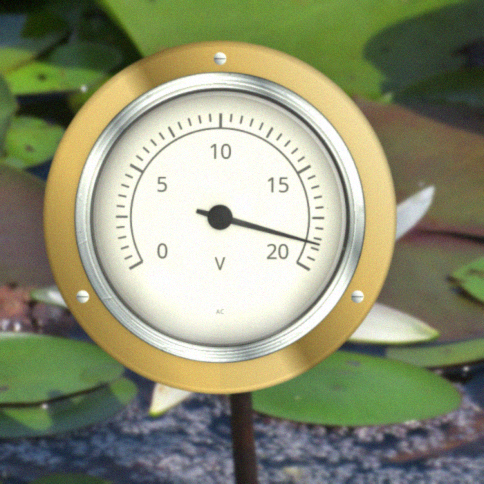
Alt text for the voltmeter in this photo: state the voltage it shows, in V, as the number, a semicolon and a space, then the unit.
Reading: 18.75; V
